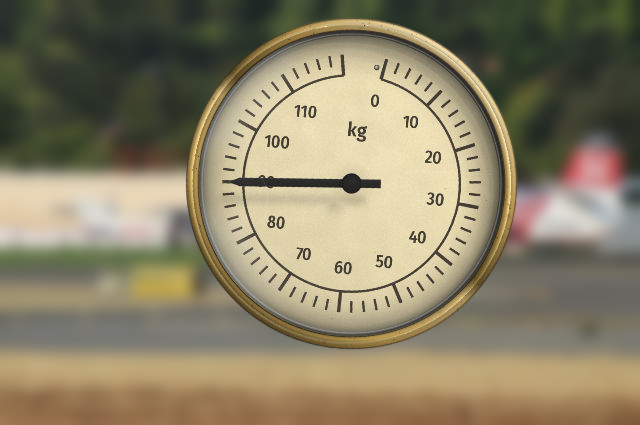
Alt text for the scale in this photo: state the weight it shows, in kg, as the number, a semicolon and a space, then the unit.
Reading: 90; kg
